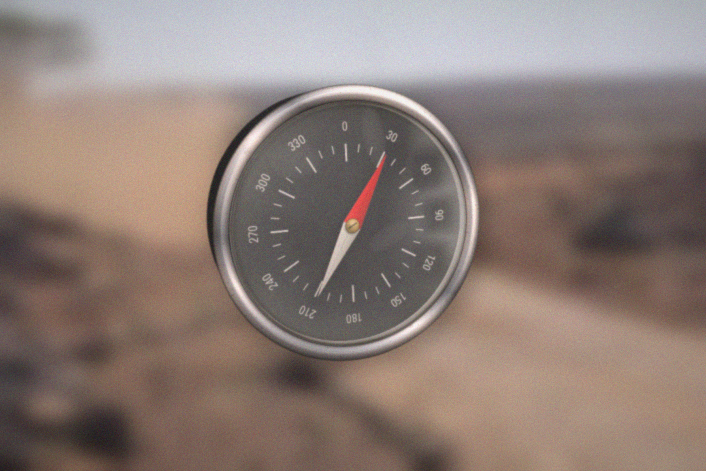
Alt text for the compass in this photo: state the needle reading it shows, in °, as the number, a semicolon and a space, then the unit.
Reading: 30; °
